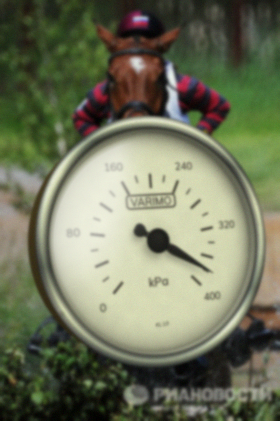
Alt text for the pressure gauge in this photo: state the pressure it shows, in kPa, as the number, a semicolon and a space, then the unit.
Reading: 380; kPa
